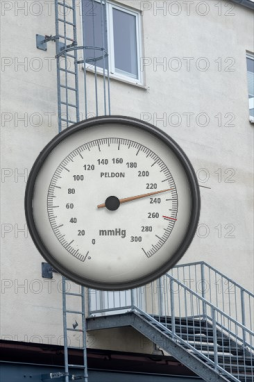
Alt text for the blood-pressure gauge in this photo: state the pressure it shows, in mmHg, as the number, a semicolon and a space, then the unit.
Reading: 230; mmHg
